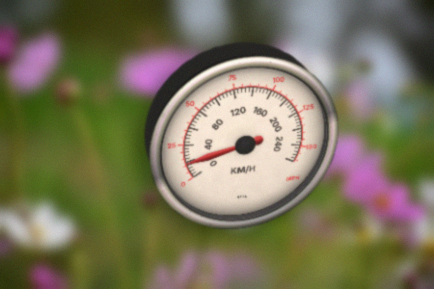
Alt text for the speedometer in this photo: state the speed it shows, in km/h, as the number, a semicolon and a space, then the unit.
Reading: 20; km/h
